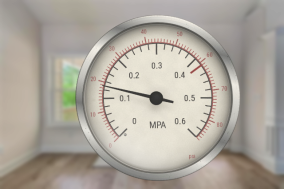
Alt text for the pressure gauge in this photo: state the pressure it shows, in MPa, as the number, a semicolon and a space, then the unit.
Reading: 0.13; MPa
